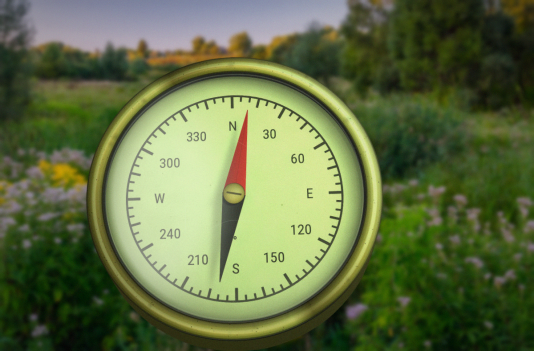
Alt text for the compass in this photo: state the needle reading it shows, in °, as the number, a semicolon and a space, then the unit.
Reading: 10; °
